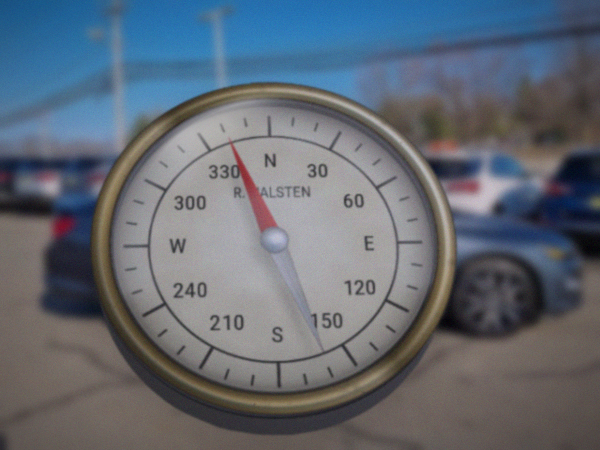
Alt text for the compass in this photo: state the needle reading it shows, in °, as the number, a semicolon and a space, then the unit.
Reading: 340; °
